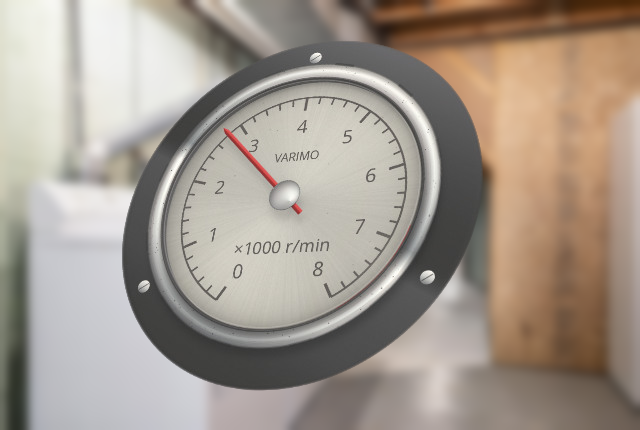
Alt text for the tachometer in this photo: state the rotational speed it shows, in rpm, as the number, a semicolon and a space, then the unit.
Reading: 2800; rpm
